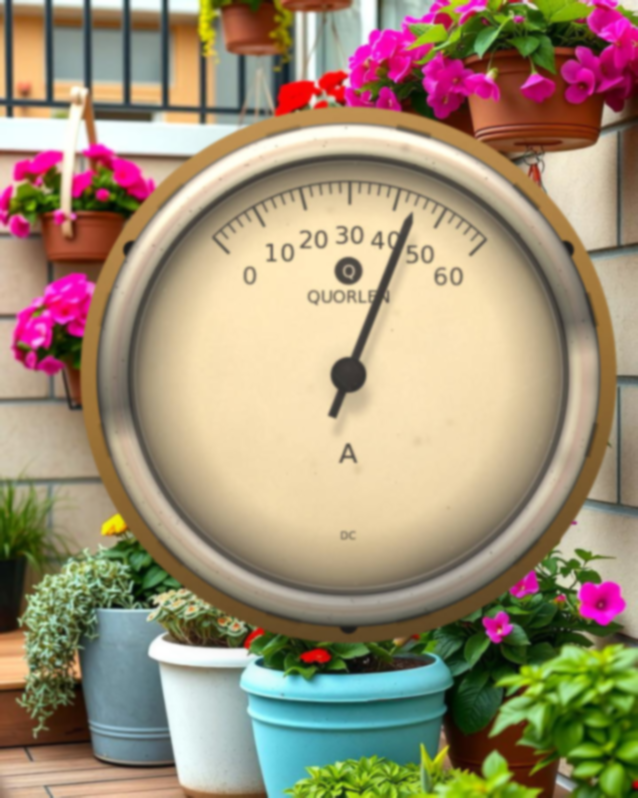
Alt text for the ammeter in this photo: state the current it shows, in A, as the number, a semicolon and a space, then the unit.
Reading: 44; A
